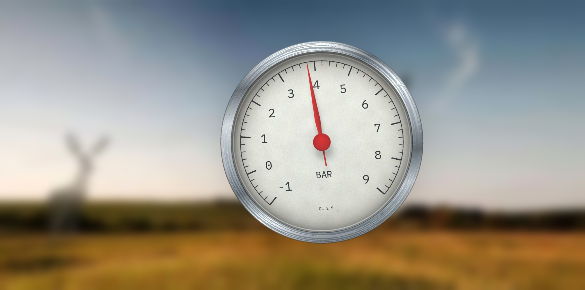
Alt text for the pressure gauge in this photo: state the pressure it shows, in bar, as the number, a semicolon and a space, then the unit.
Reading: 3.8; bar
